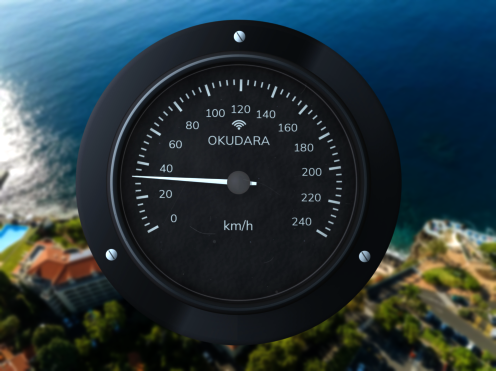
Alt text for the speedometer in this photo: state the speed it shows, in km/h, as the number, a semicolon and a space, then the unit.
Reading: 32; km/h
